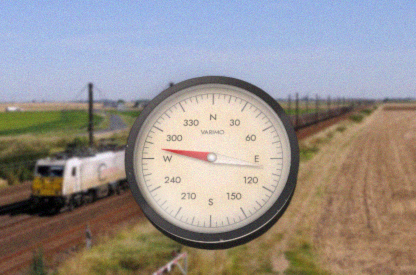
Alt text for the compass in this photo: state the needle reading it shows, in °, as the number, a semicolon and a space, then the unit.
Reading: 280; °
